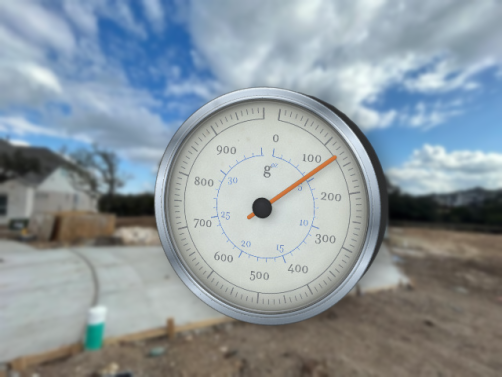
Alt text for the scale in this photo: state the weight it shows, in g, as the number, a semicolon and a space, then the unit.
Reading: 130; g
